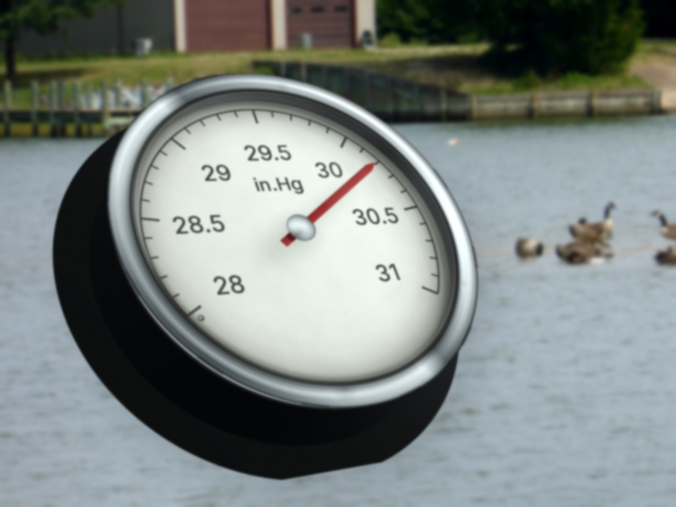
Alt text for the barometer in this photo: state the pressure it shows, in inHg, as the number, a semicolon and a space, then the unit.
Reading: 30.2; inHg
